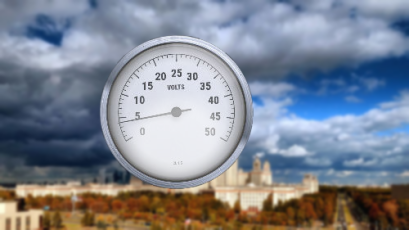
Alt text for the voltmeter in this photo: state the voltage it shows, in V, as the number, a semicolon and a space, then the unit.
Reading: 4; V
